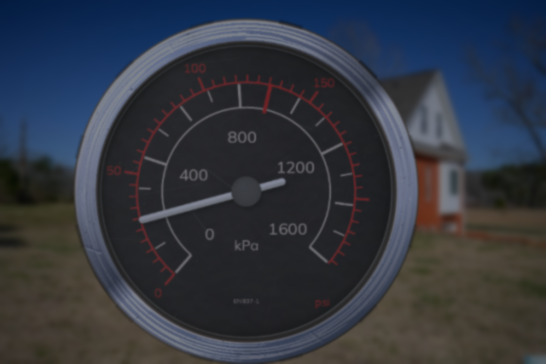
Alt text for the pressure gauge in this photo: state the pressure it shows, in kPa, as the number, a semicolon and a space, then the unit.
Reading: 200; kPa
